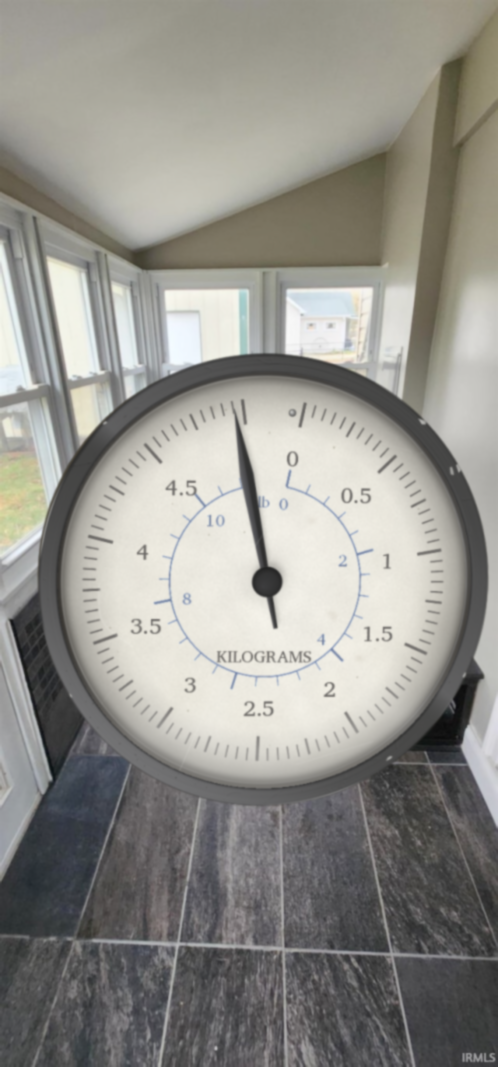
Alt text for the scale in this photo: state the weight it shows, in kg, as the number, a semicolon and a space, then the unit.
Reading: 4.95; kg
